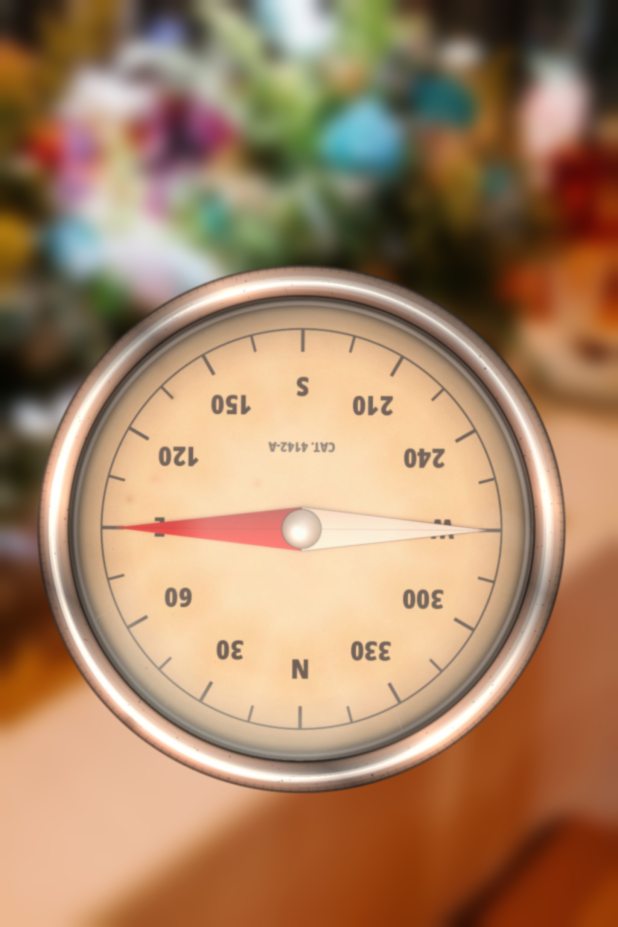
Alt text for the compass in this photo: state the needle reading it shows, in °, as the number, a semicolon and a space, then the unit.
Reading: 90; °
